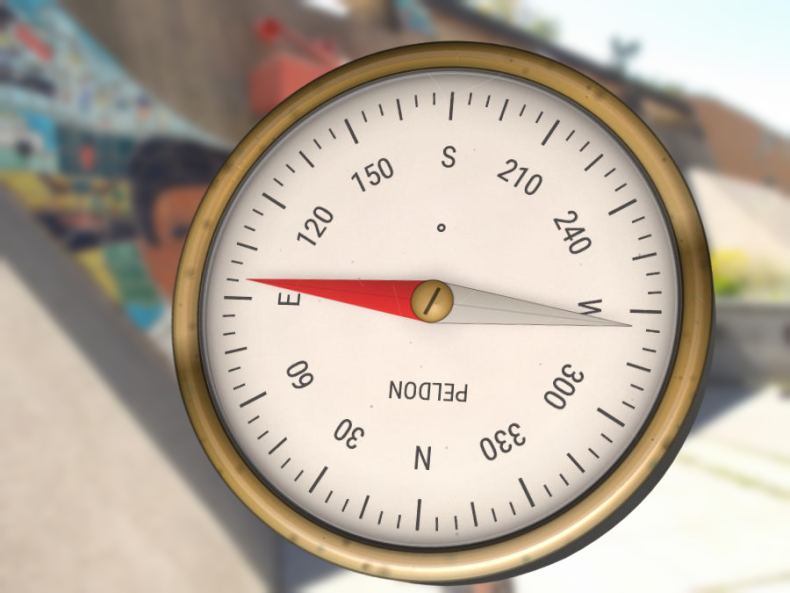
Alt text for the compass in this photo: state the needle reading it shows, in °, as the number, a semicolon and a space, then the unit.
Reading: 95; °
